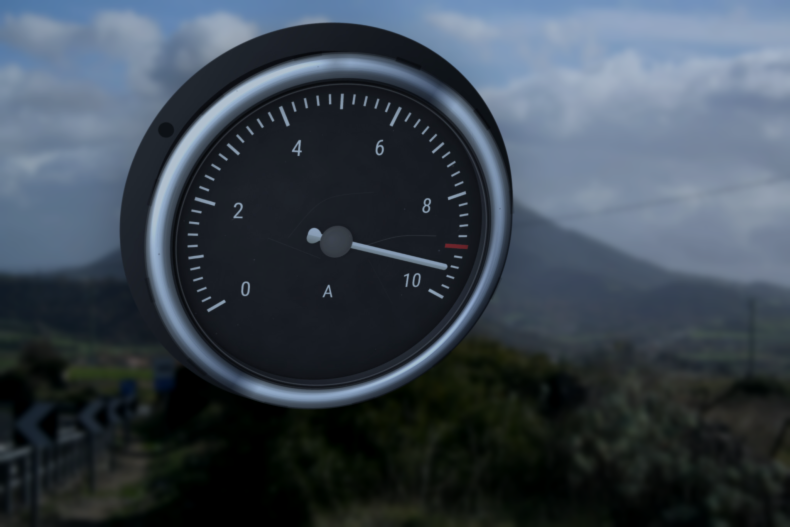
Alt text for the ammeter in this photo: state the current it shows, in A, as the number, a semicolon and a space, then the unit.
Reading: 9.4; A
